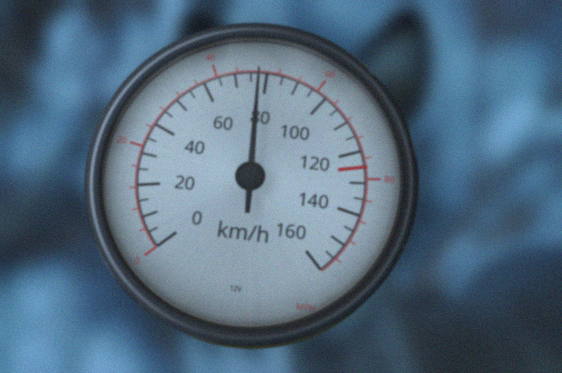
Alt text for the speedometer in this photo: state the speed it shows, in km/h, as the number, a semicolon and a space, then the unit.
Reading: 77.5; km/h
